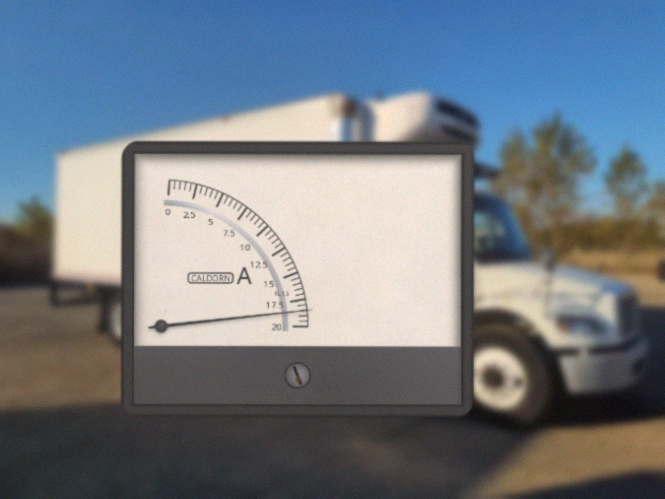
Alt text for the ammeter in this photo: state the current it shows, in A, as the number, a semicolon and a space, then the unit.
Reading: 18.5; A
